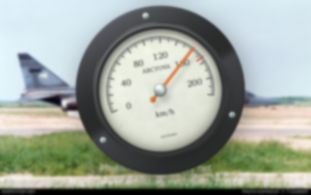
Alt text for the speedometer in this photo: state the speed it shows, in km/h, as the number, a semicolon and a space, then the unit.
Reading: 160; km/h
